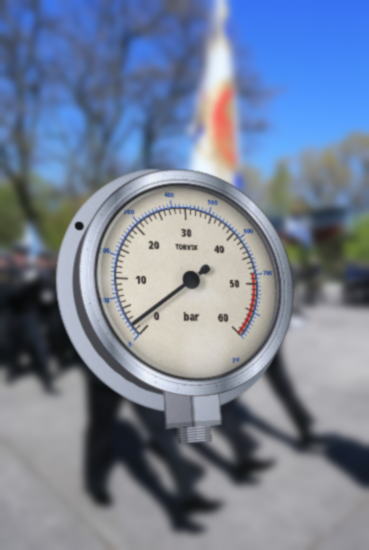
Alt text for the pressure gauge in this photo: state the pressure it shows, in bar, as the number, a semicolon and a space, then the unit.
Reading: 2; bar
